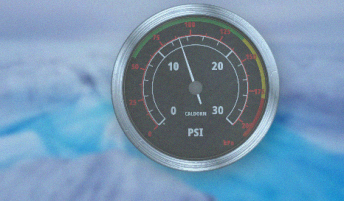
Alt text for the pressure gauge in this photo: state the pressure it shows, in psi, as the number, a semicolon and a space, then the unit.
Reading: 13; psi
